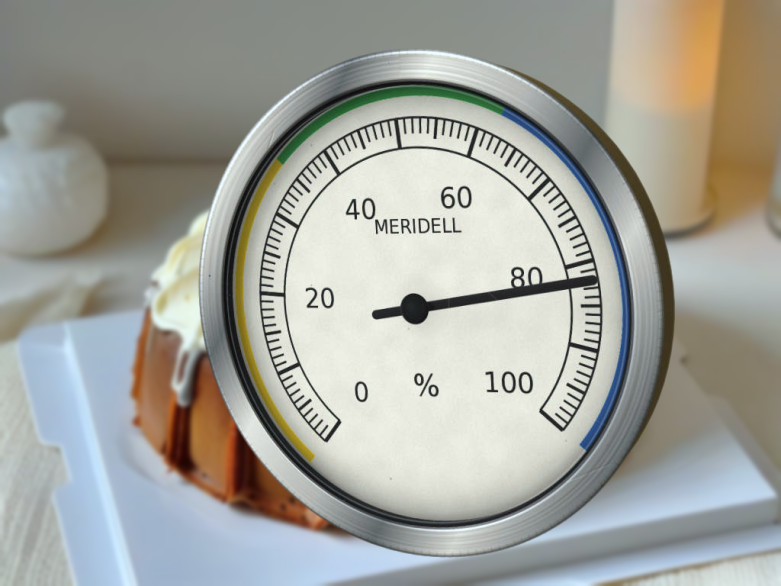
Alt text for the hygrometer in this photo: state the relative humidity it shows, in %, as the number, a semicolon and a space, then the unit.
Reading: 82; %
